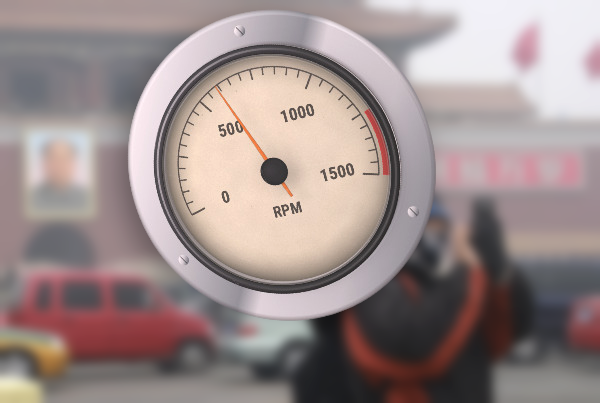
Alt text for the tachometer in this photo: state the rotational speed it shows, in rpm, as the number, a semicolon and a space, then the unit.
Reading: 600; rpm
